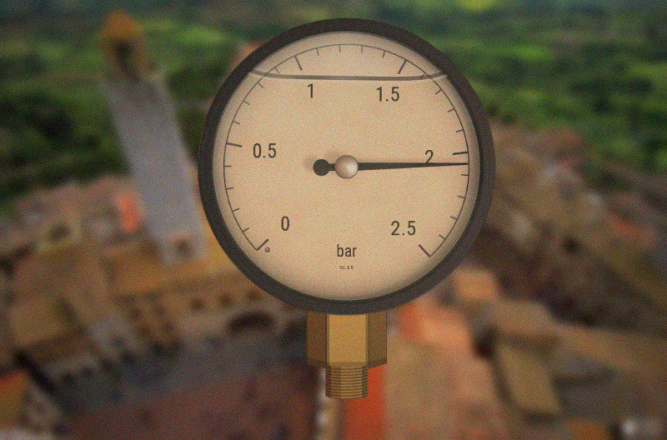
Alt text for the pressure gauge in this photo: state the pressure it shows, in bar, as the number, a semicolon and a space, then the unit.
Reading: 2.05; bar
